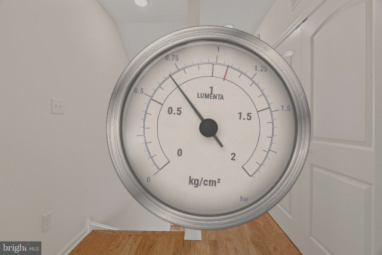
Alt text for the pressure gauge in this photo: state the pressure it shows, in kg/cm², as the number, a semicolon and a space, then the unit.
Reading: 0.7; kg/cm²
